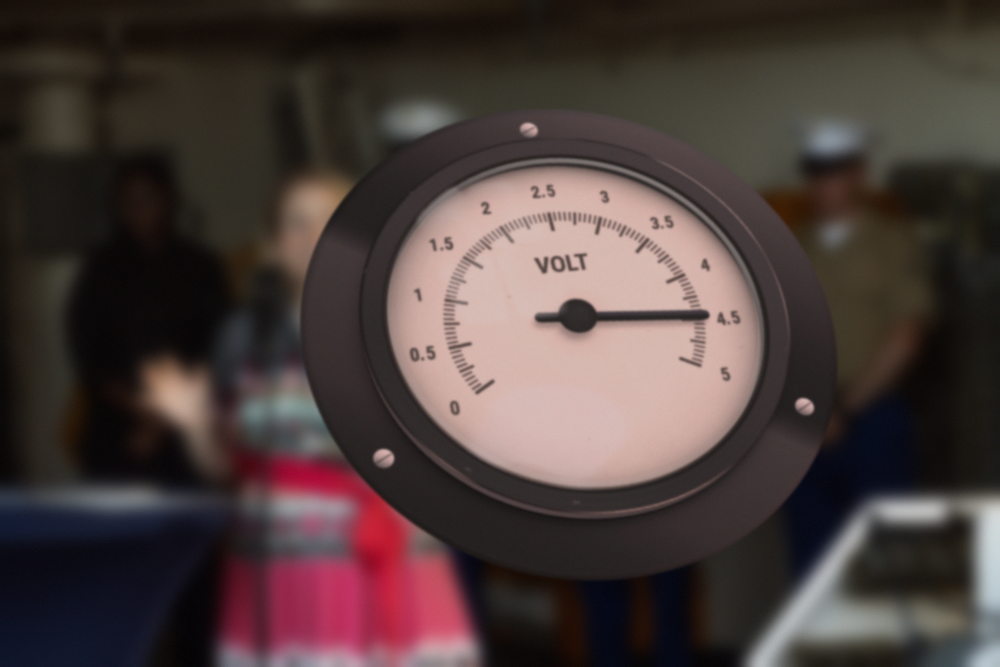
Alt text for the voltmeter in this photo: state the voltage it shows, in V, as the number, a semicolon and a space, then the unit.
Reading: 4.5; V
